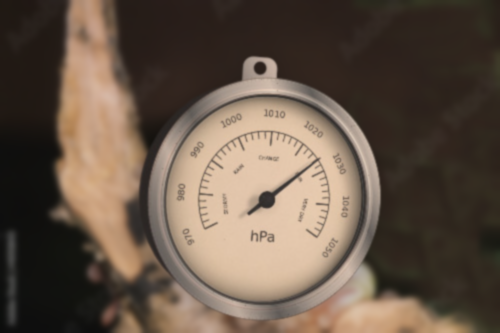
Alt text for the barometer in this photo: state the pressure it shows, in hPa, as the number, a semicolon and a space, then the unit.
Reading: 1026; hPa
